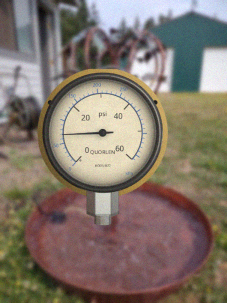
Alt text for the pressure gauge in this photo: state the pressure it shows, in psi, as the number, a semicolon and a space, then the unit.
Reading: 10; psi
